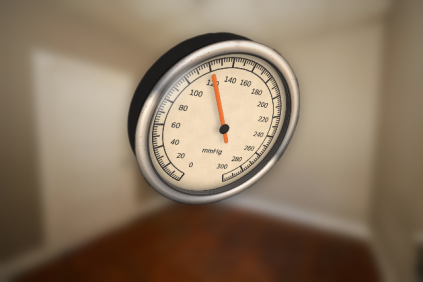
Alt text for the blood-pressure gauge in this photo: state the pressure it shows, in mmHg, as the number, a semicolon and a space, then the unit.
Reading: 120; mmHg
